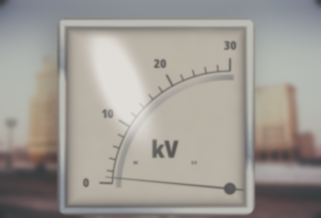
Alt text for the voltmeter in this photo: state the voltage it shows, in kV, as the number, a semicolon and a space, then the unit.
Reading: 1; kV
